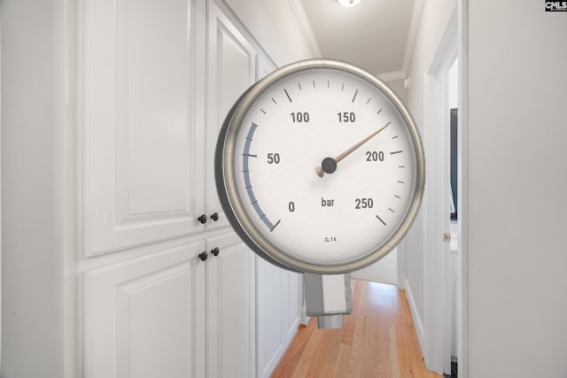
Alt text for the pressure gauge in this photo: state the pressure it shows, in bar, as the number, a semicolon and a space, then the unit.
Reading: 180; bar
